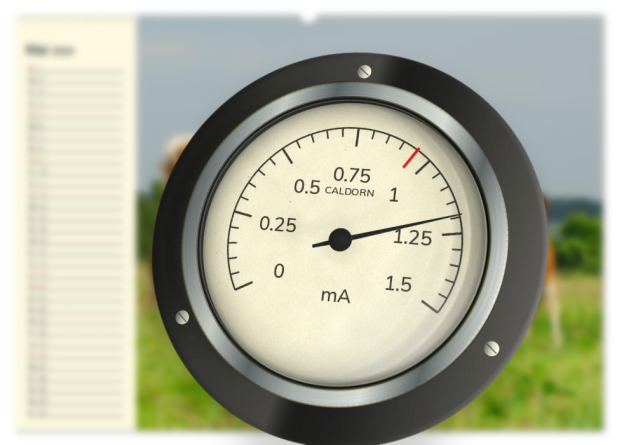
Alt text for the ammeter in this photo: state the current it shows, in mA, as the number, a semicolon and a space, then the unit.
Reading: 1.2; mA
